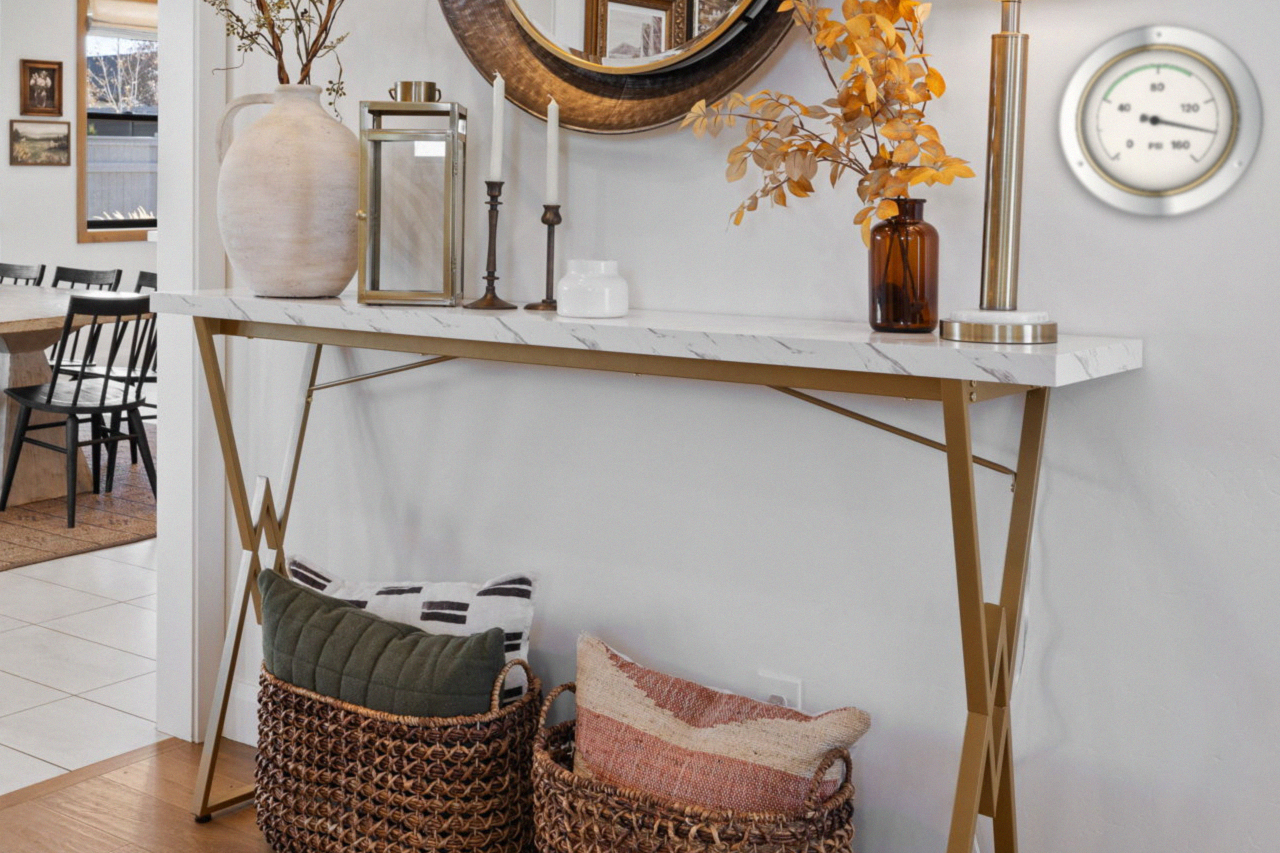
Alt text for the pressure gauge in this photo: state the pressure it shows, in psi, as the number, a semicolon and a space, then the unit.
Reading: 140; psi
